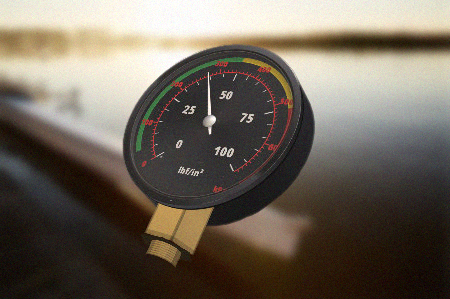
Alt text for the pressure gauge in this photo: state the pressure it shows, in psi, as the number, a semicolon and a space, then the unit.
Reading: 40; psi
